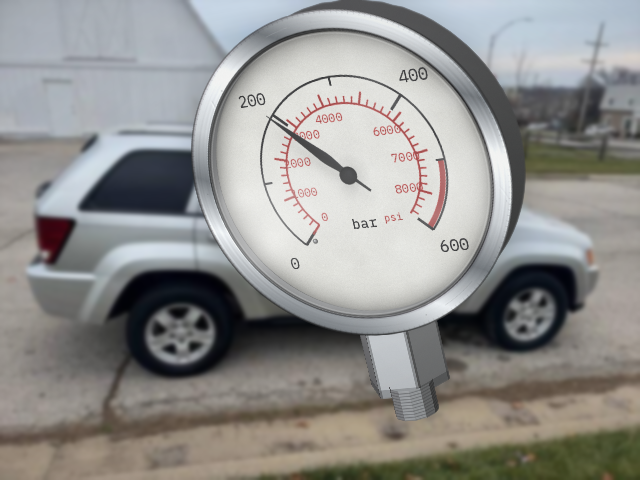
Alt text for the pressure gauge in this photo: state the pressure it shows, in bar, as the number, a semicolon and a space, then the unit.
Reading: 200; bar
